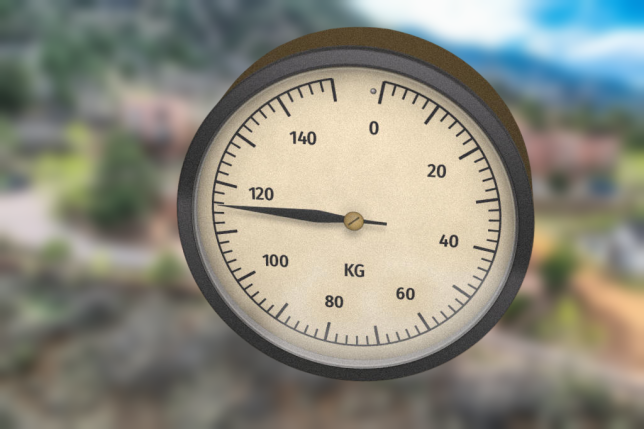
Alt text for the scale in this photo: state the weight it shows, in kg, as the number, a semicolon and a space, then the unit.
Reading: 116; kg
